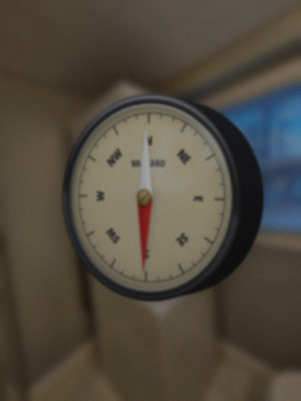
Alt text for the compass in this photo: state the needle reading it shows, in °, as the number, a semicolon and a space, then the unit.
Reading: 180; °
